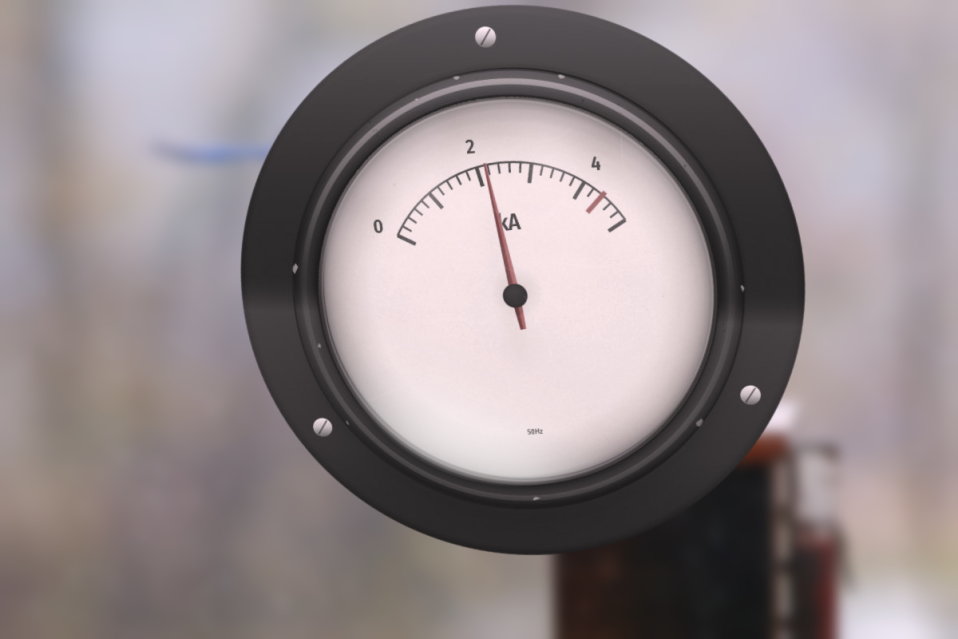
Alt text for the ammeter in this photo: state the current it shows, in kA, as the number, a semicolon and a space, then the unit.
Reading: 2.2; kA
